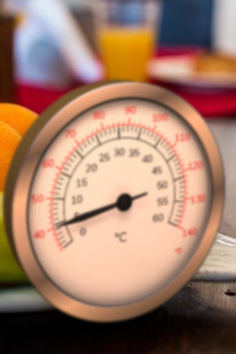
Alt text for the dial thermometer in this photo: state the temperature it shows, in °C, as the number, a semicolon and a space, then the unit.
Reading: 5; °C
